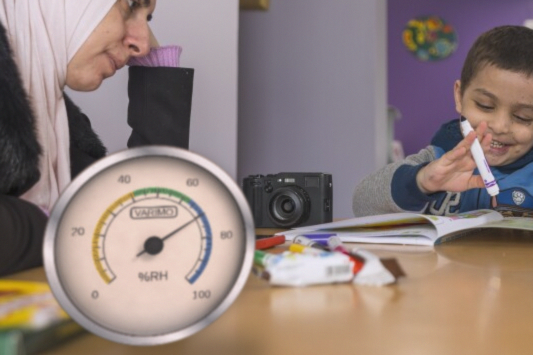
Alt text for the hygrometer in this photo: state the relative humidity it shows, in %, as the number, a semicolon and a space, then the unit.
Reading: 70; %
